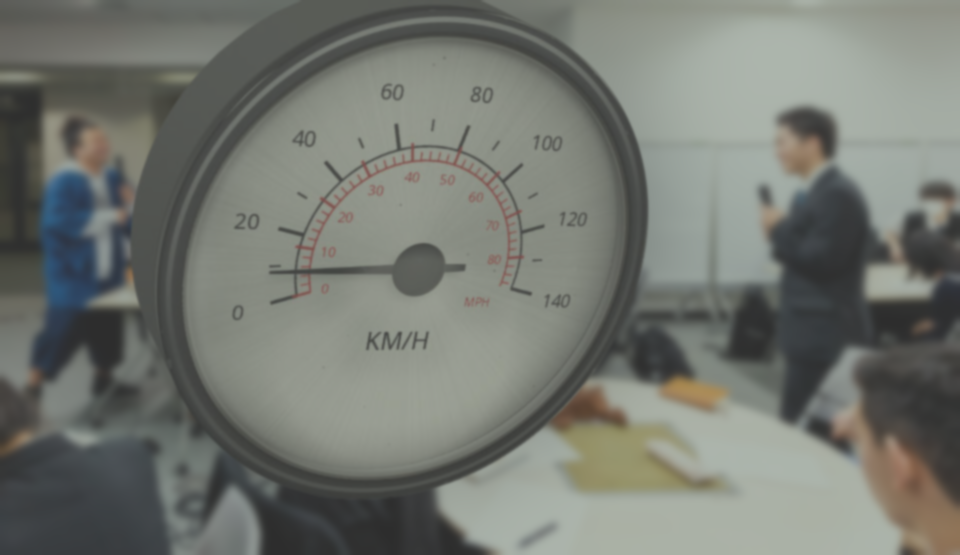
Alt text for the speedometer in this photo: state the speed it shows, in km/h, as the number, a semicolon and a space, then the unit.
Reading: 10; km/h
